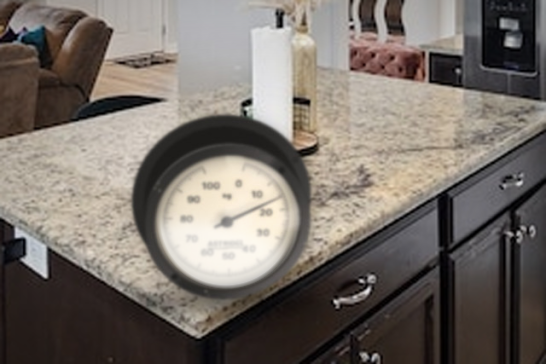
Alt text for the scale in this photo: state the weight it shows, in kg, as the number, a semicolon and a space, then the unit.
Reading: 15; kg
